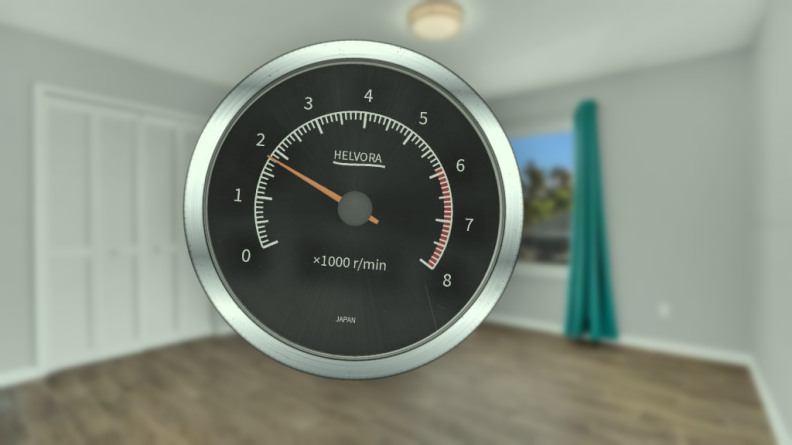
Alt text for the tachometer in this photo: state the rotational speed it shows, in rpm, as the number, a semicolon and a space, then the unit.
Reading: 1800; rpm
